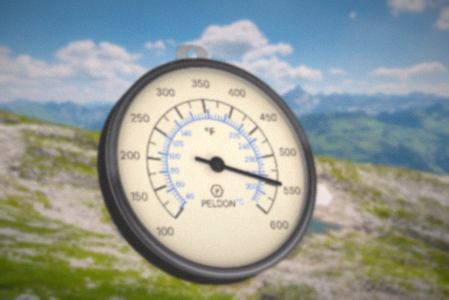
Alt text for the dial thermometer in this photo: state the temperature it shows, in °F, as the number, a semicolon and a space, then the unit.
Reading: 550; °F
